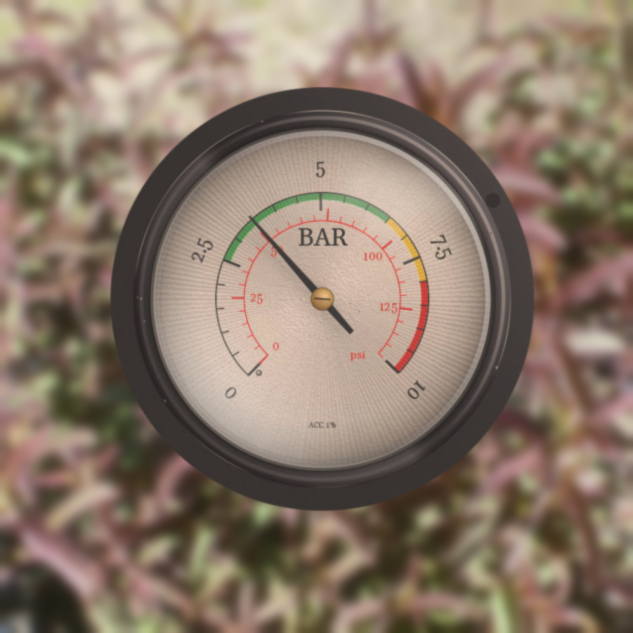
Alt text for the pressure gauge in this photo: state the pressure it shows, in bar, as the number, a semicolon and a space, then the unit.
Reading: 3.5; bar
